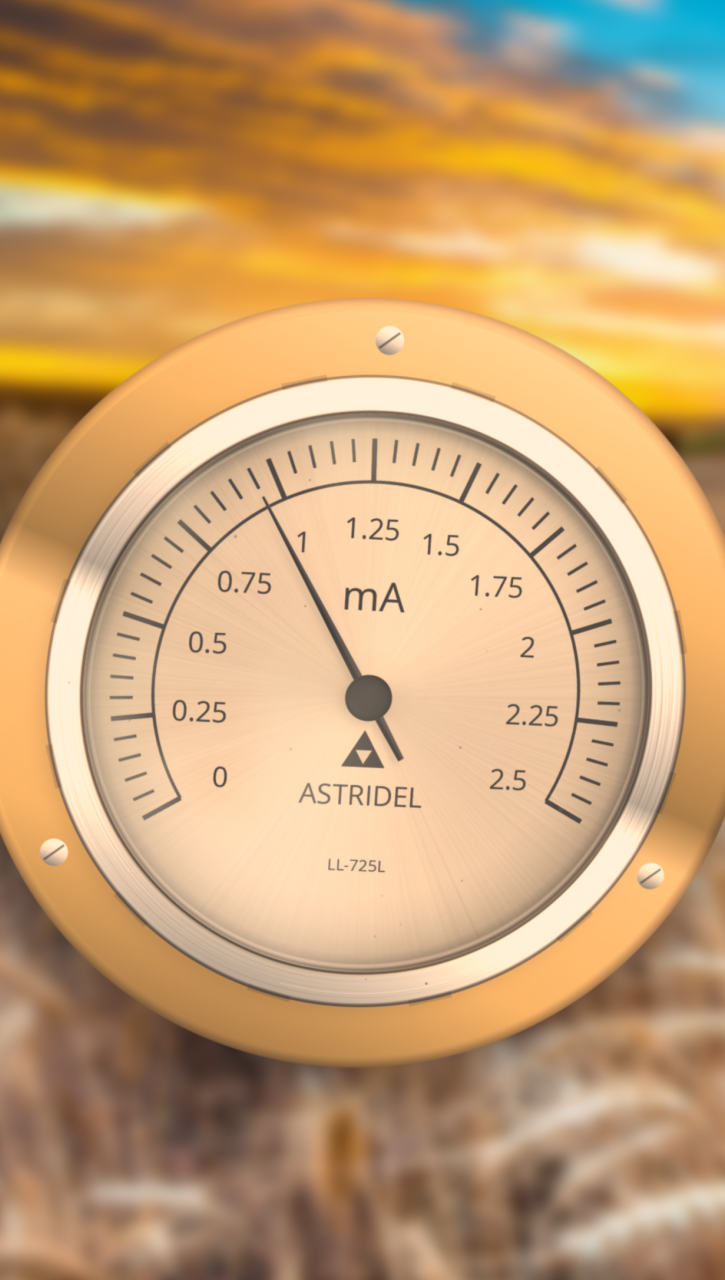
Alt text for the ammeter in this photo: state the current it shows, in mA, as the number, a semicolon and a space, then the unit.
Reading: 0.95; mA
